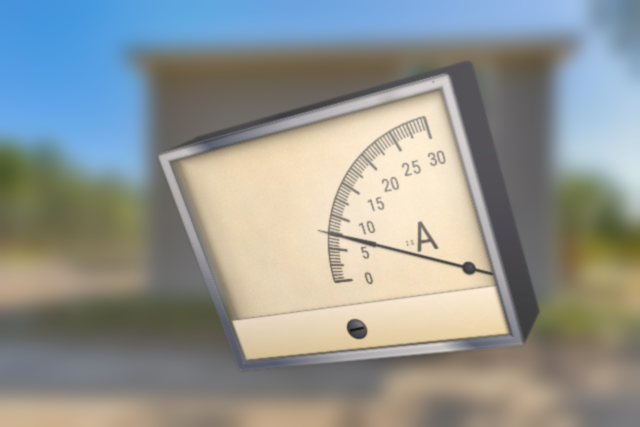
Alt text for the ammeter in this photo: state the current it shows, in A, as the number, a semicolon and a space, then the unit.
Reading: 7.5; A
